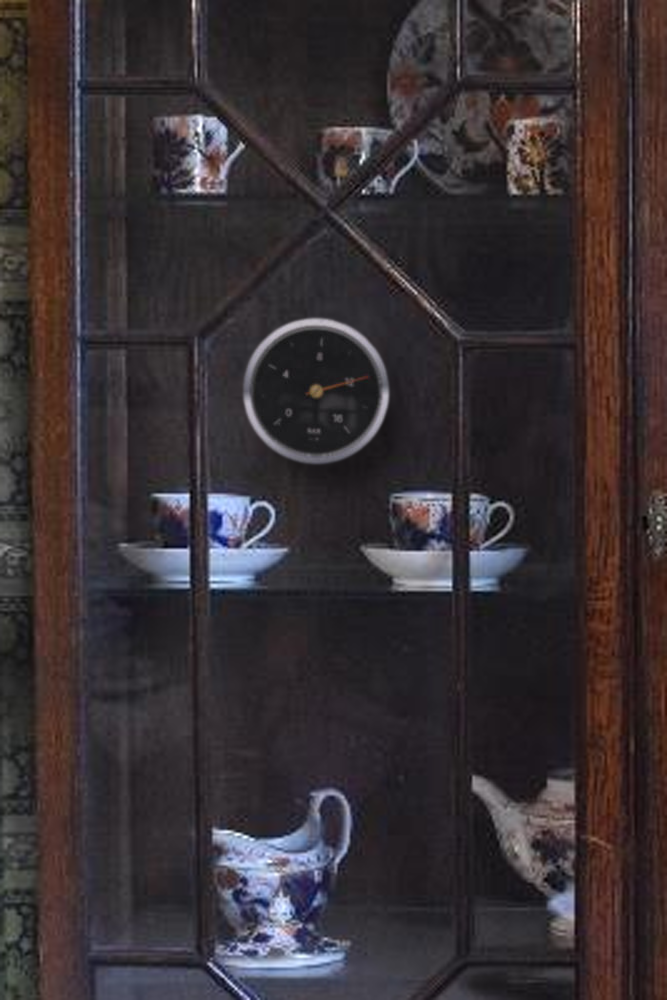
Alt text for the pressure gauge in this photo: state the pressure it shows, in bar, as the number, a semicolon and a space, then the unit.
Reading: 12; bar
